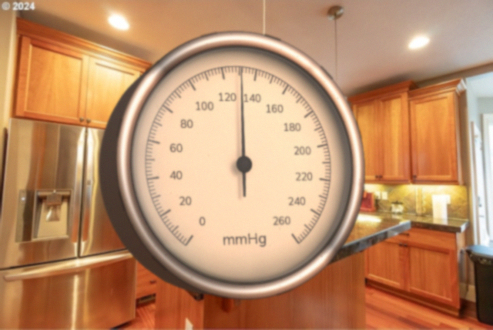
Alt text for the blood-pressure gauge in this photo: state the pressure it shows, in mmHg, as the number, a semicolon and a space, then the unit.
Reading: 130; mmHg
